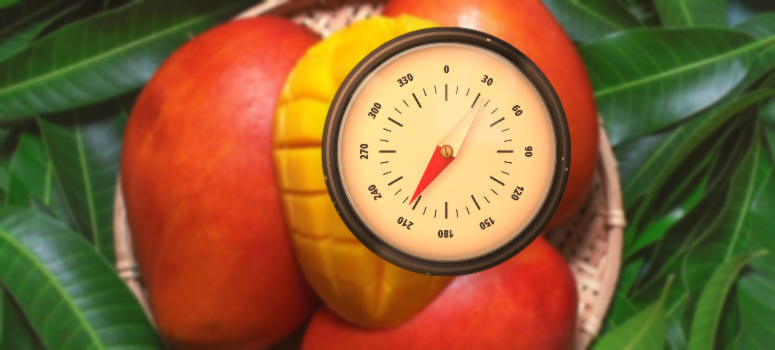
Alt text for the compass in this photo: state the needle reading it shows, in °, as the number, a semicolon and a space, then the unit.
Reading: 215; °
